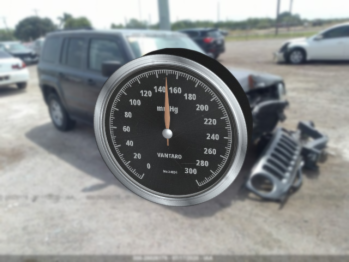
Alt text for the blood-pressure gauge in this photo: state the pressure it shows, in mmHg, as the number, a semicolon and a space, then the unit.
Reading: 150; mmHg
